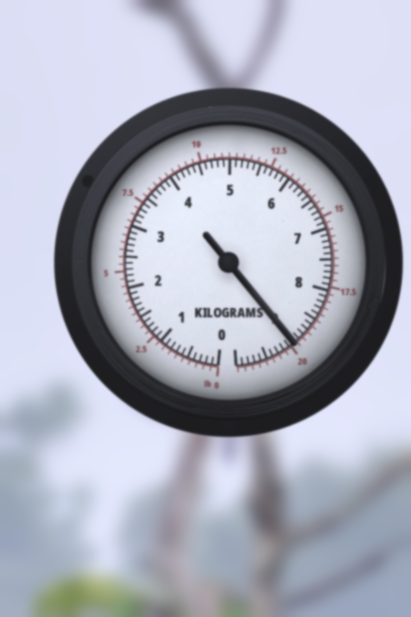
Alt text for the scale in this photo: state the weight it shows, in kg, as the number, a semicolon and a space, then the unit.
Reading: 9; kg
